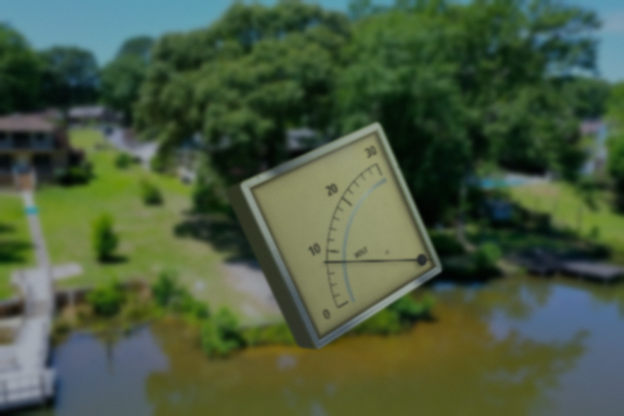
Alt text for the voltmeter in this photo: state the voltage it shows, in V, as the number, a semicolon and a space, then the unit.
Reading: 8; V
